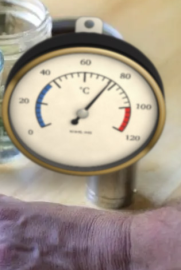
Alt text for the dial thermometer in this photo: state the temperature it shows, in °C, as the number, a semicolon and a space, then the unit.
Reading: 76; °C
